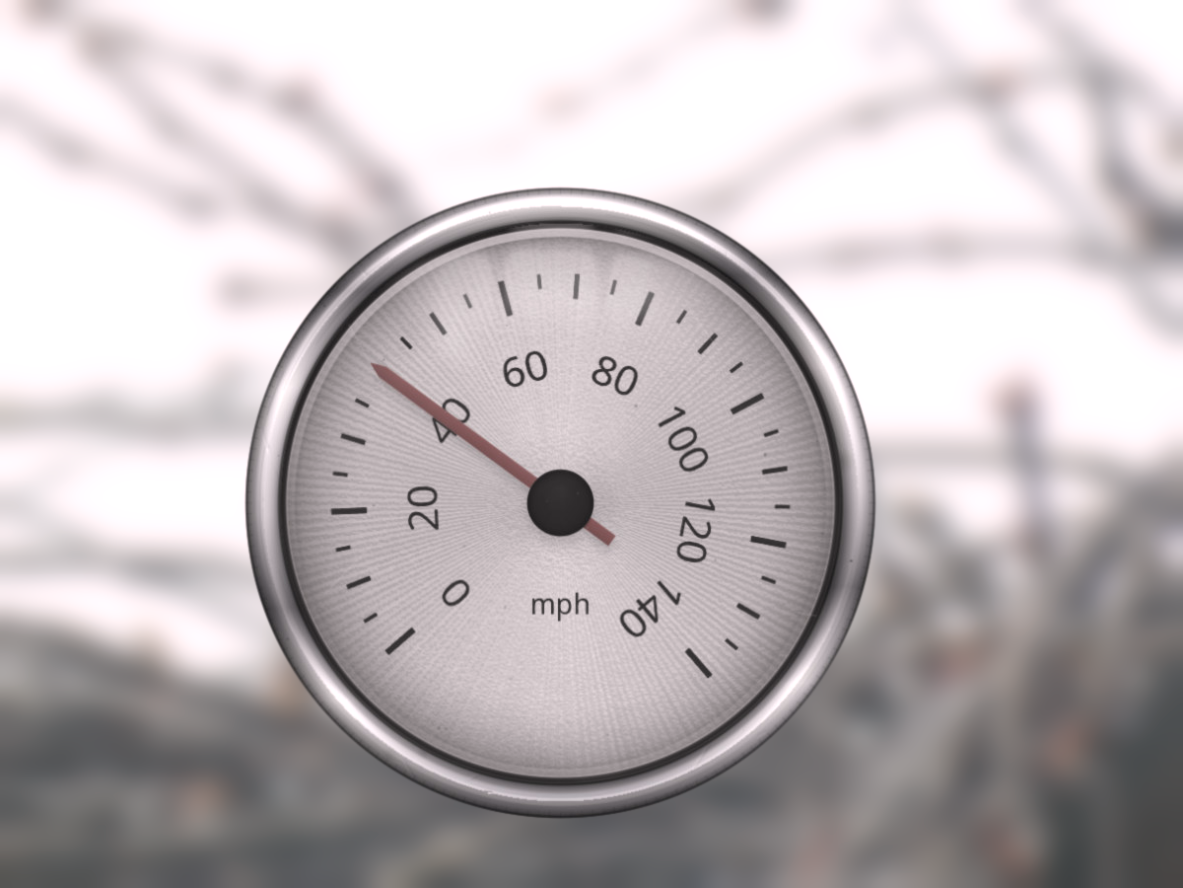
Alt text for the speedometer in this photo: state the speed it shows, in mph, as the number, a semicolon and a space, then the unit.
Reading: 40; mph
